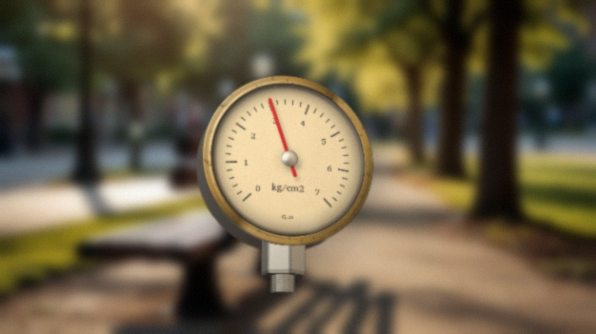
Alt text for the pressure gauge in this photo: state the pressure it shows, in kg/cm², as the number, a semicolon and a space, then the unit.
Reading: 3; kg/cm²
